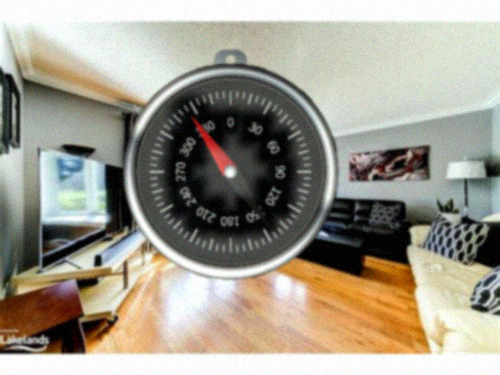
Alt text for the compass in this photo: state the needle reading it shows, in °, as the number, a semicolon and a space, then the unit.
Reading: 325; °
